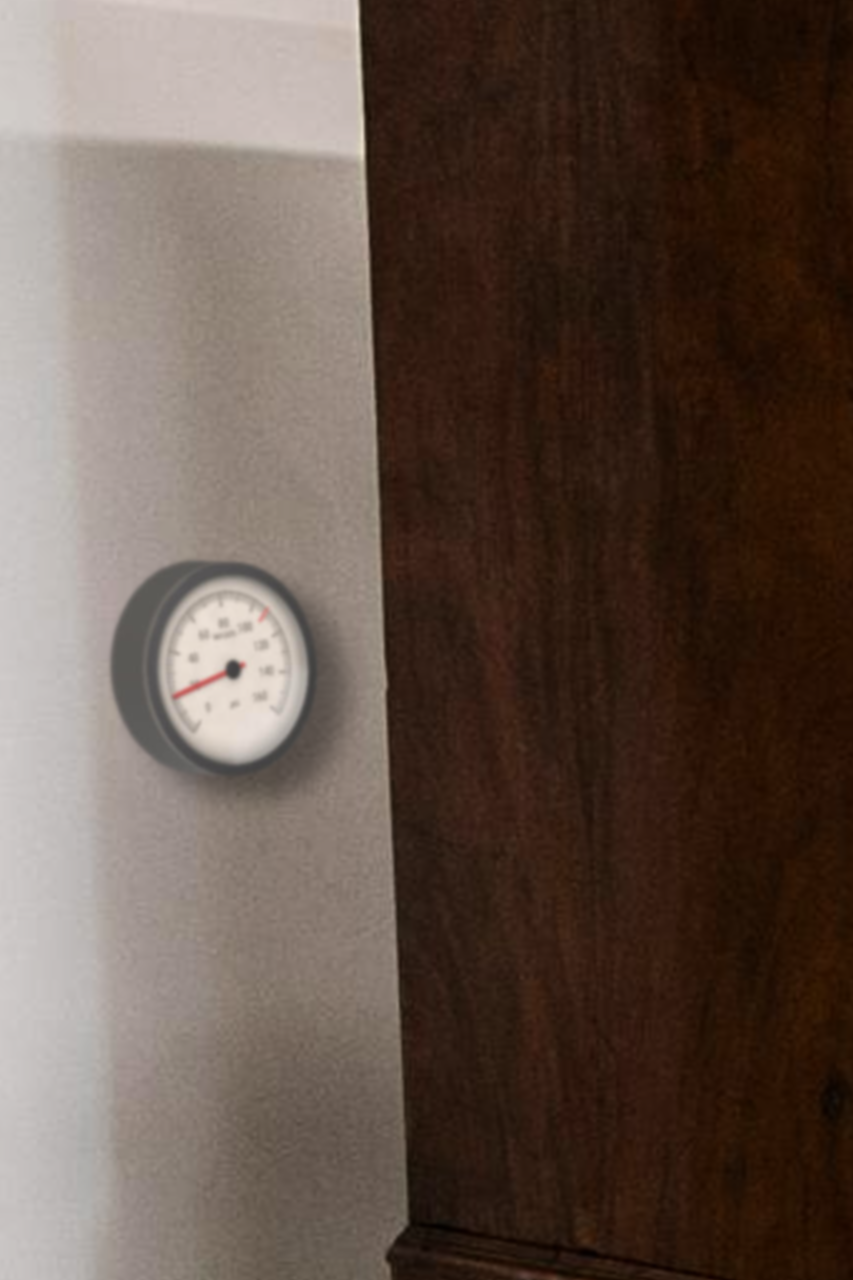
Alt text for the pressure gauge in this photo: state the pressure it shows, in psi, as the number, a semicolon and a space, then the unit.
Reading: 20; psi
